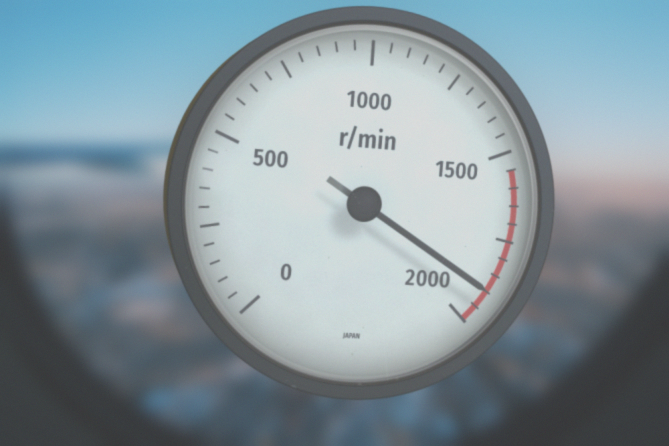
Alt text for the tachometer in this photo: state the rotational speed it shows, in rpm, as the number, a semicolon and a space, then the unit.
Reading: 1900; rpm
